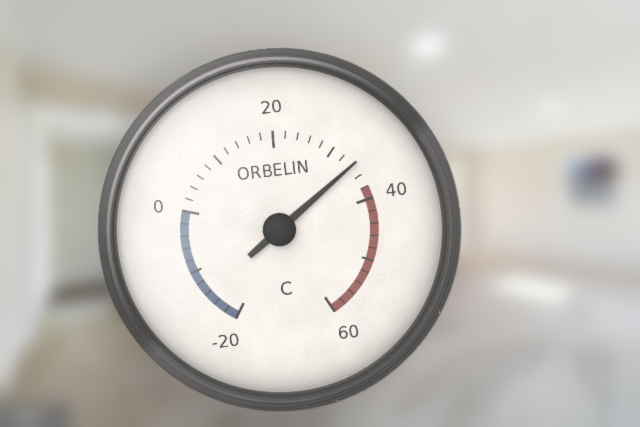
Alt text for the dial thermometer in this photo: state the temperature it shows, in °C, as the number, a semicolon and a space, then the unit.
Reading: 34; °C
